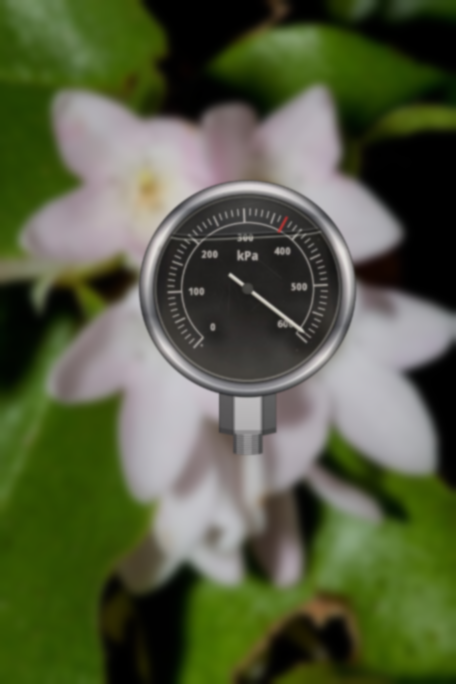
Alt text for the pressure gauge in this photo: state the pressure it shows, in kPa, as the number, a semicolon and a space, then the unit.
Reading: 590; kPa
